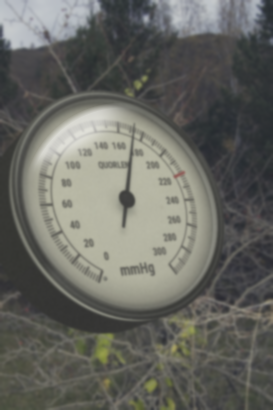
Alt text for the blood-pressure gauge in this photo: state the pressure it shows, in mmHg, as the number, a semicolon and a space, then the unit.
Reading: 170; mmHg
